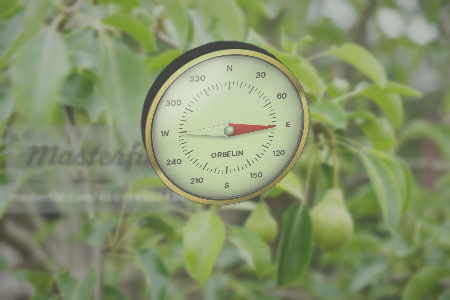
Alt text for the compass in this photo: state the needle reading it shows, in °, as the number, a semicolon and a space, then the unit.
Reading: 90; °
